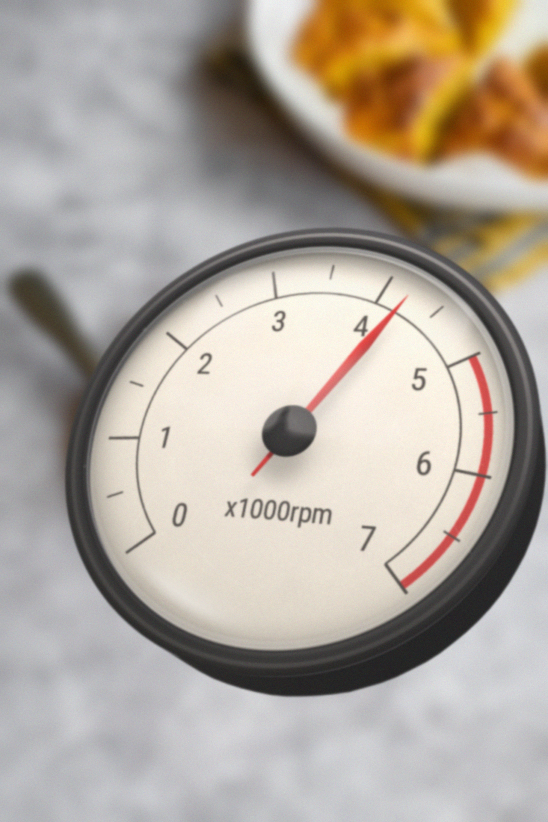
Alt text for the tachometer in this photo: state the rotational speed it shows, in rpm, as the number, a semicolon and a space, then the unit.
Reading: 4250; rpm
